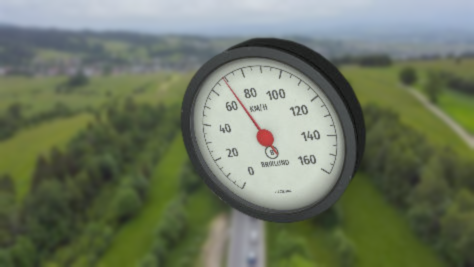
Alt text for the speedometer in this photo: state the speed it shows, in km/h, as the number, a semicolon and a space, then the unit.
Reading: 70; km/h
